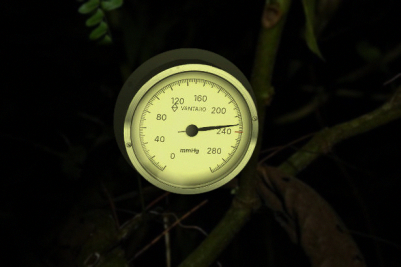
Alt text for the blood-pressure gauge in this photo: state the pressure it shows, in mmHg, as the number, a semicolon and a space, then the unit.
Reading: 230; mmHg
